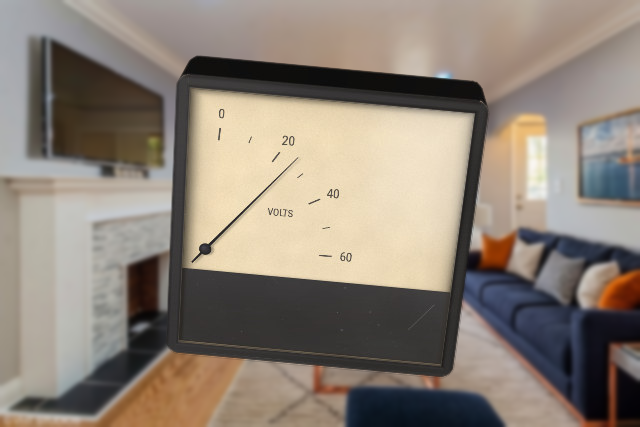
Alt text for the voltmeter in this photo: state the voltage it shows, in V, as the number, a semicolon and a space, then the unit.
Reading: 25; V
